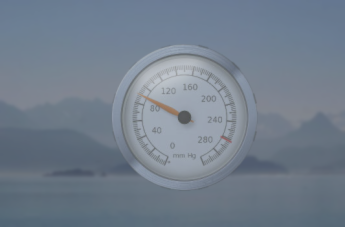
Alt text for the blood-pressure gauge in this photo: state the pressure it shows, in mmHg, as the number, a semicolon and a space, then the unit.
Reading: 90; mmHg
